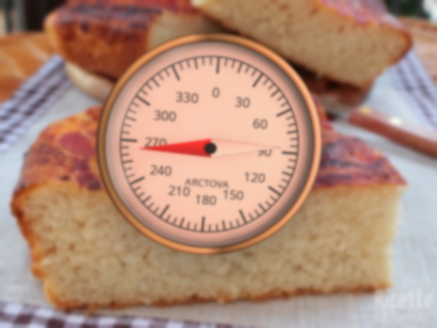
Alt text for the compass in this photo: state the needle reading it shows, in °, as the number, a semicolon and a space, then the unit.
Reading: 265; °
